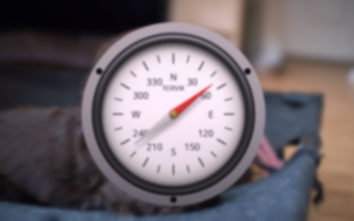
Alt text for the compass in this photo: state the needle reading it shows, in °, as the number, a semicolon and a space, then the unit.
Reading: 52.5; °
